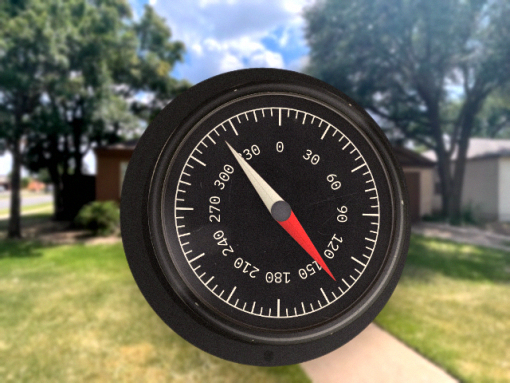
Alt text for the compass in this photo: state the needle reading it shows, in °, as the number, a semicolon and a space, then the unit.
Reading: 140; °
